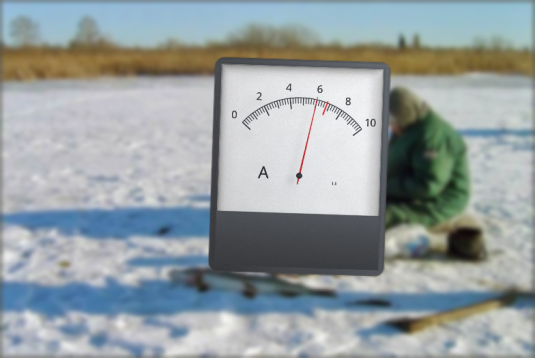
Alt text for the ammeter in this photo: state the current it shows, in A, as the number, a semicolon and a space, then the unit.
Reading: 6; A
